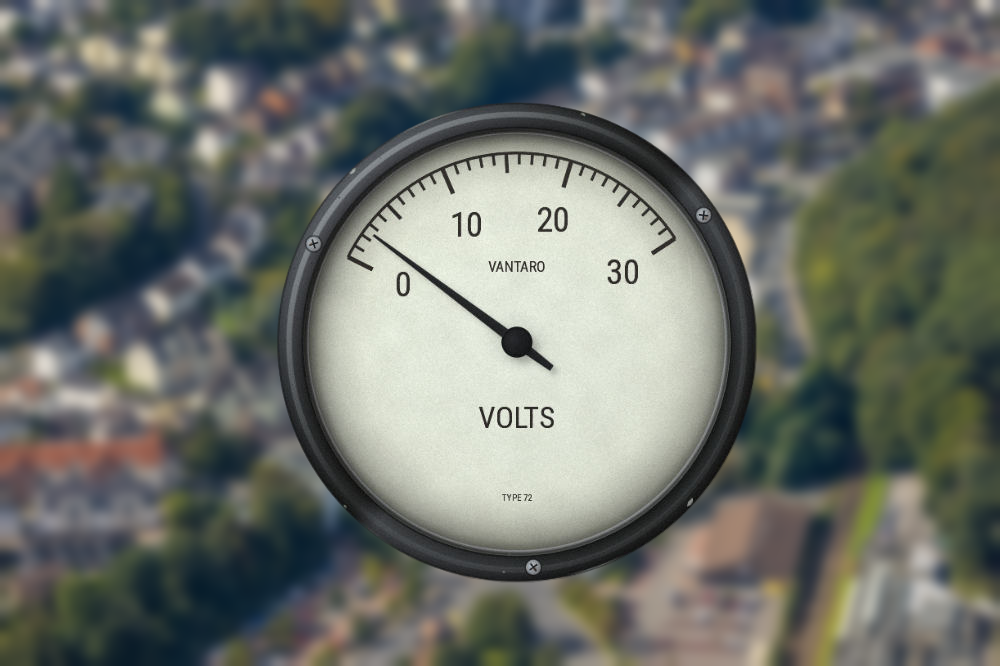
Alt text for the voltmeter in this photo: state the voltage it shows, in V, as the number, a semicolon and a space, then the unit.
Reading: 2.5; V
